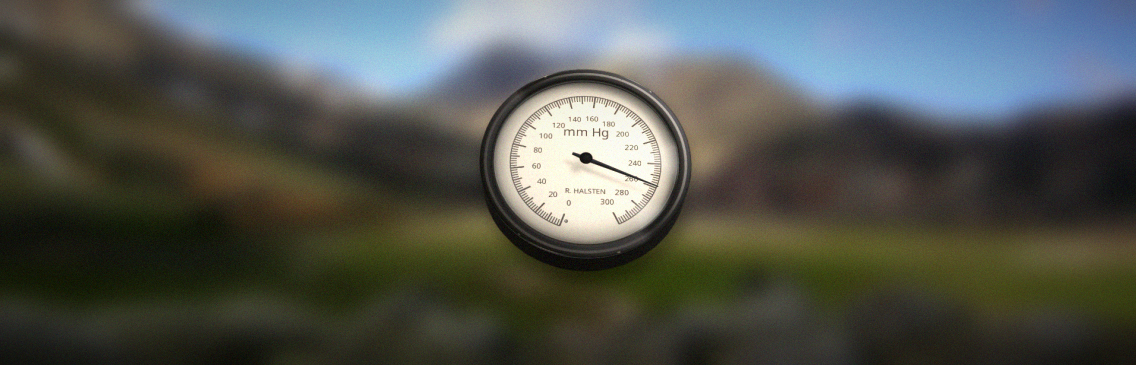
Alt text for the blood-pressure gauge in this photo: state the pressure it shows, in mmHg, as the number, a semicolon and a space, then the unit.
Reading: 260; mmHg
